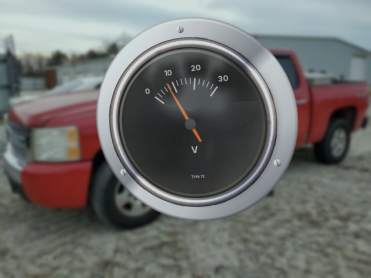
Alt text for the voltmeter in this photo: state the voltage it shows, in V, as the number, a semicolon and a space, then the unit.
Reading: 8; V
